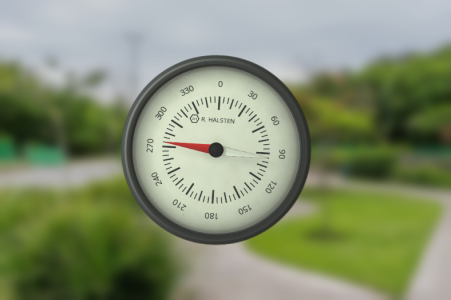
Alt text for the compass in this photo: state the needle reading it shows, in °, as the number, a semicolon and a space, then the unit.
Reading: 275; °
